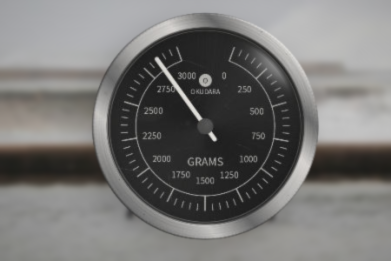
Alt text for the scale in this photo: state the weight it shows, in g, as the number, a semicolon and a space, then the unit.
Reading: 2850; g
